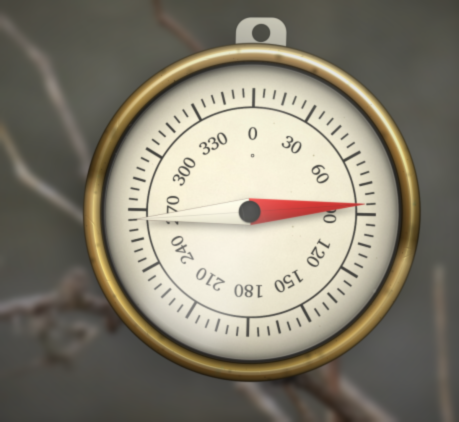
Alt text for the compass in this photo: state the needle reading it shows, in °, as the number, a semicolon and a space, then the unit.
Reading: 85; °
